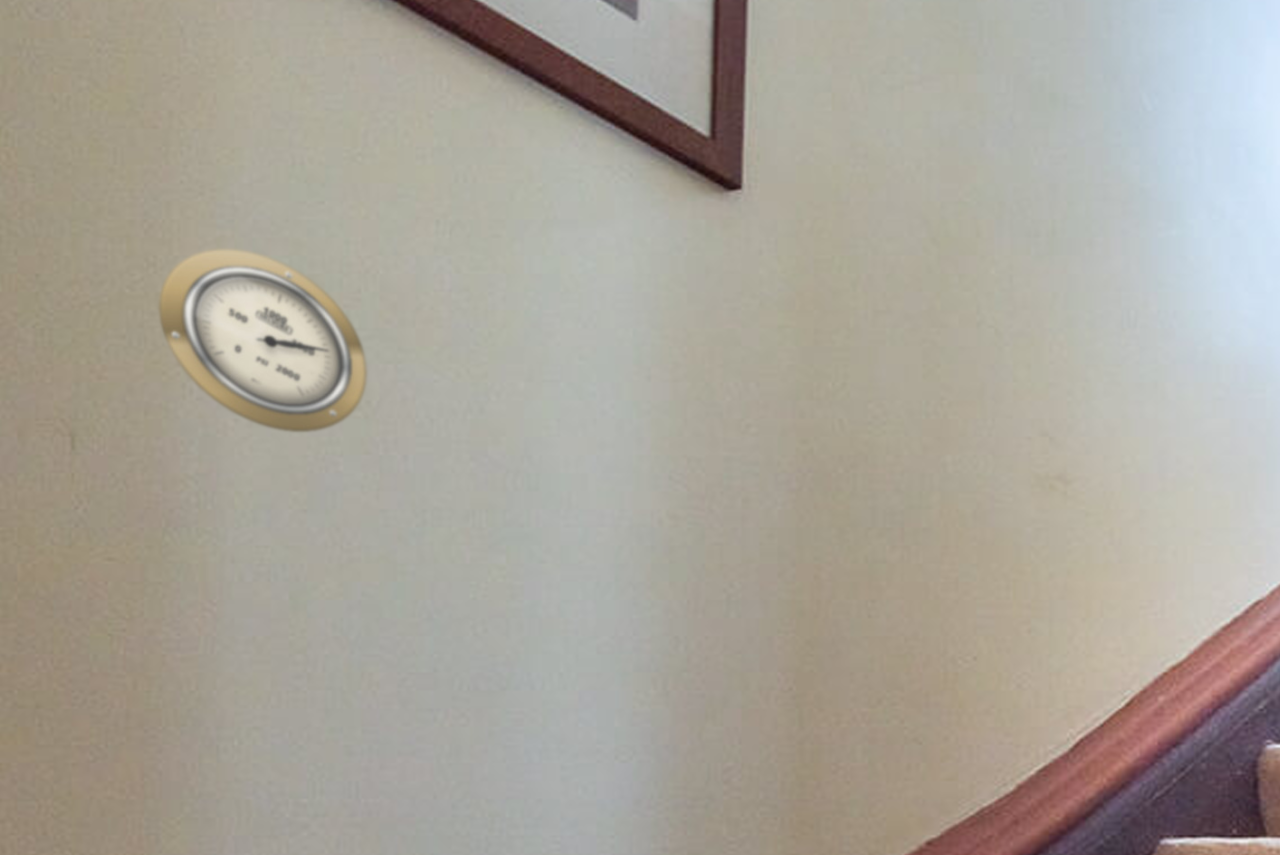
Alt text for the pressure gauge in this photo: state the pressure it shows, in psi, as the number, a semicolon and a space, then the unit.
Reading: 1500; psi
